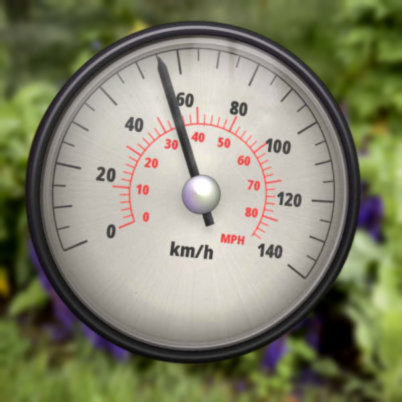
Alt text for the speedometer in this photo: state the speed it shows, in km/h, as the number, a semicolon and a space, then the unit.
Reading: 55; km/h
